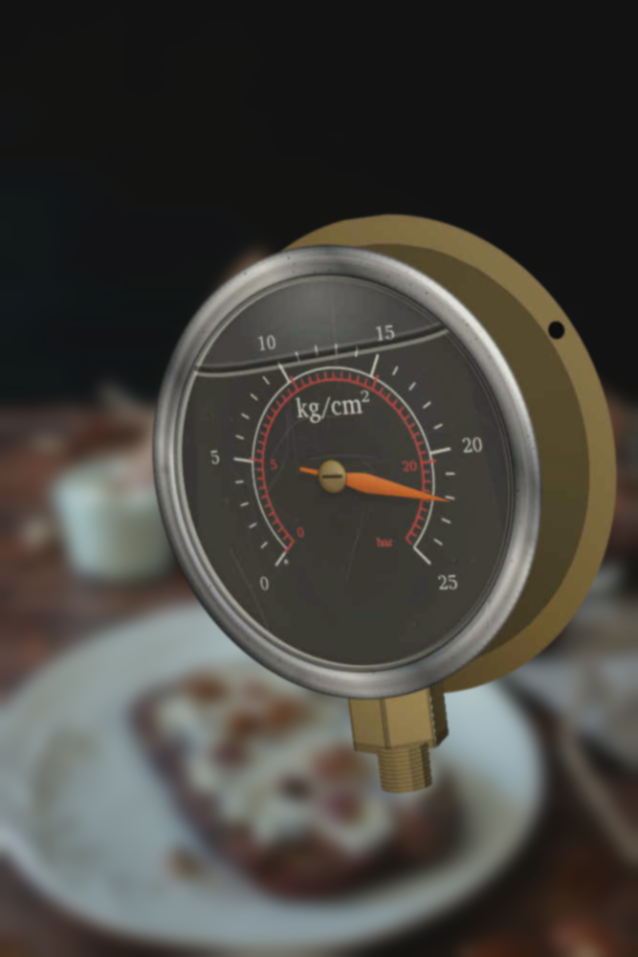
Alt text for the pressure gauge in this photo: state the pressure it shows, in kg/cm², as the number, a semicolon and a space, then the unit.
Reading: 22; kg/cm²
